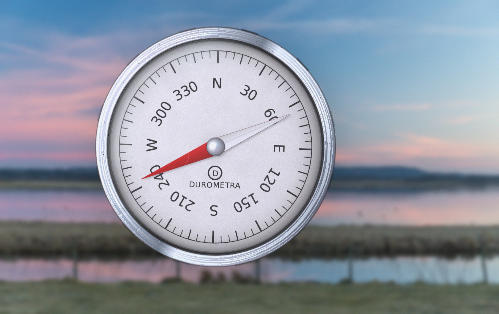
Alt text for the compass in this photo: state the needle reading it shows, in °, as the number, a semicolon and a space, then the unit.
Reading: 245; °
